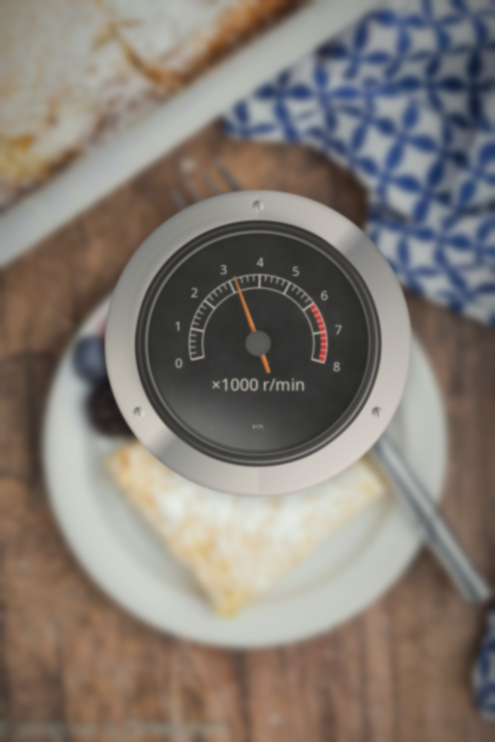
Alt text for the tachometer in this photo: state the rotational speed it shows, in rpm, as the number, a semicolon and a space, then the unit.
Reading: 3200; rpm
